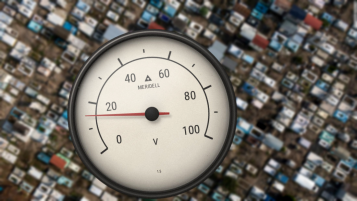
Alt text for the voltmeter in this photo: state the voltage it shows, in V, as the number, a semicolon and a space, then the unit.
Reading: 15; V
